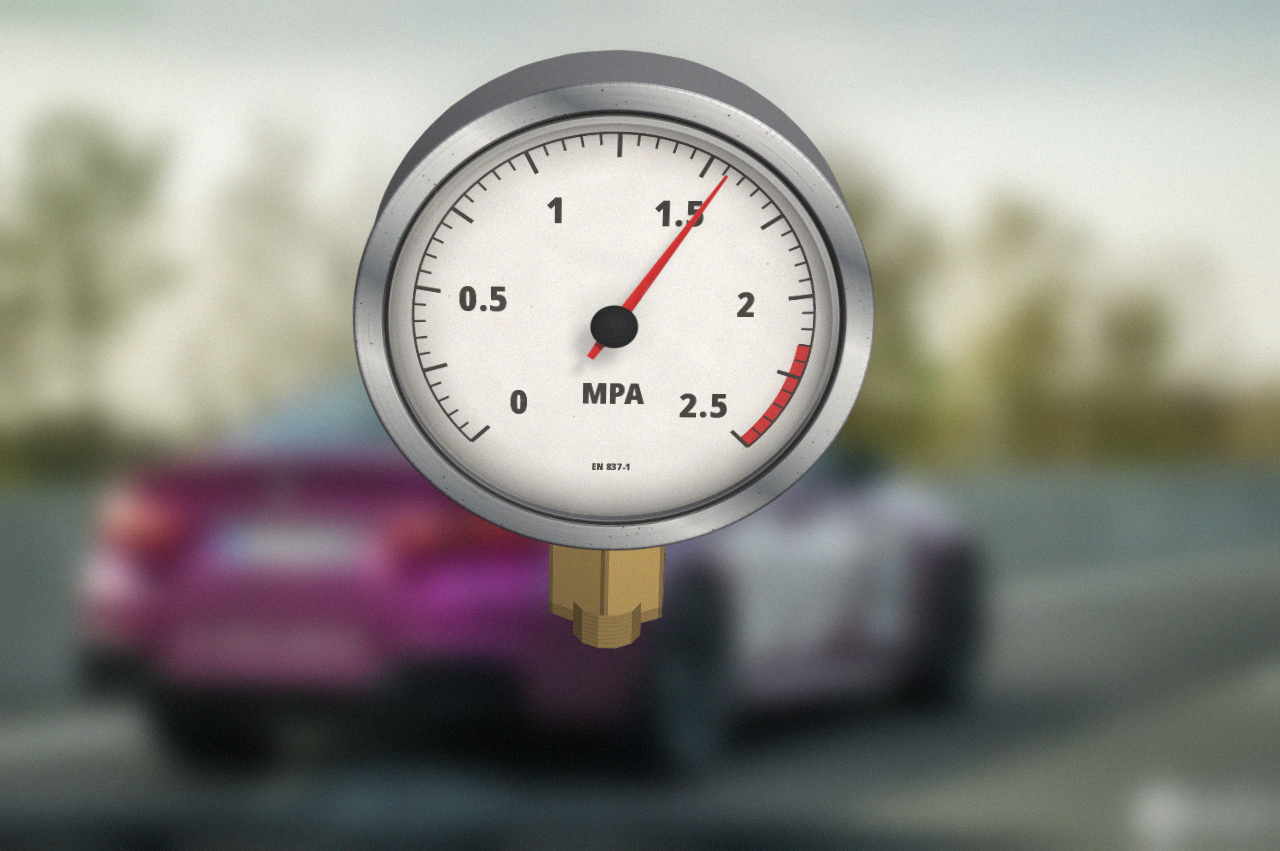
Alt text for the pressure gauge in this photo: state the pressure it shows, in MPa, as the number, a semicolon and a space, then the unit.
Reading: 1.55; MPa
